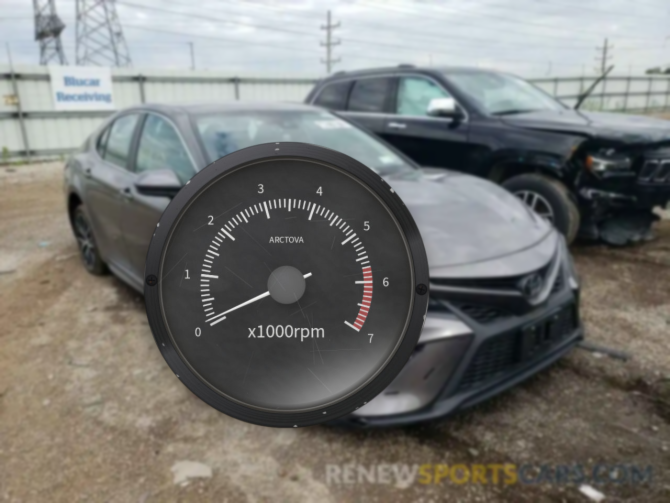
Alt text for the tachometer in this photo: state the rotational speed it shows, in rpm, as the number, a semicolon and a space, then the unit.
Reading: 100; rpm
